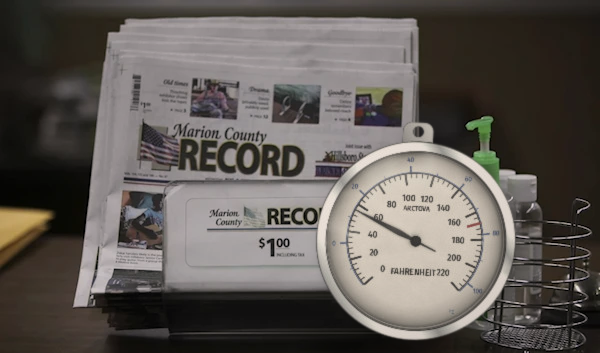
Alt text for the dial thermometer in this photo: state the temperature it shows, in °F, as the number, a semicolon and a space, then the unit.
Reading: 56; °F
